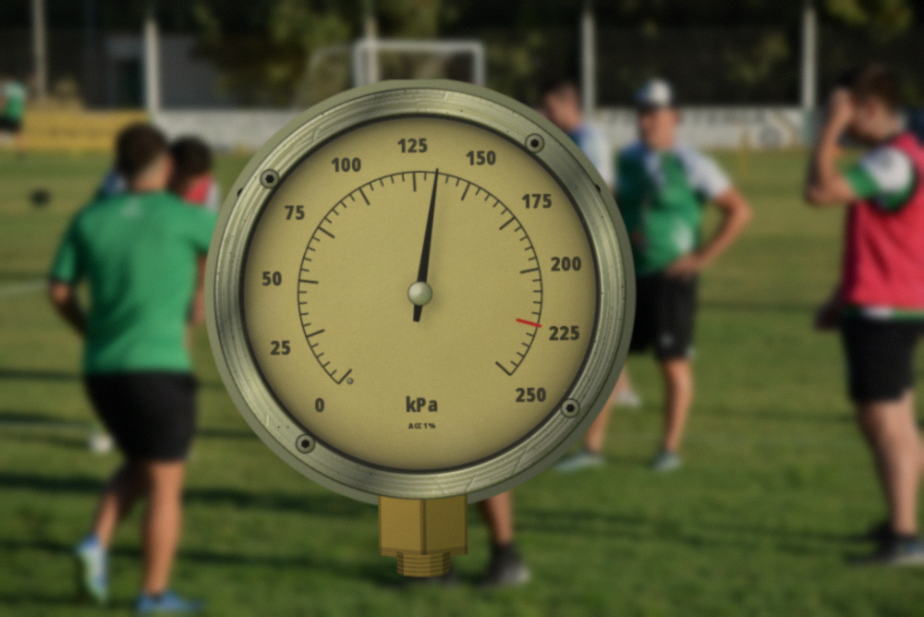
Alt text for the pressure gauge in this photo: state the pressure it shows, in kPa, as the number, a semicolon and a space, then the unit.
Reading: 135; kPa
